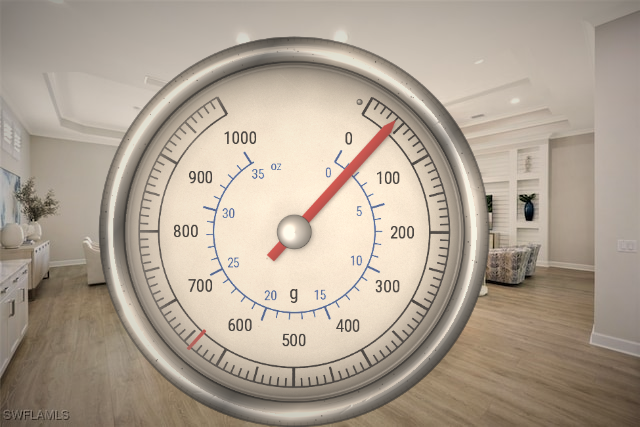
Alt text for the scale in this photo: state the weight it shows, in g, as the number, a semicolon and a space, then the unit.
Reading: 40; g
